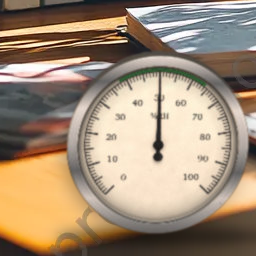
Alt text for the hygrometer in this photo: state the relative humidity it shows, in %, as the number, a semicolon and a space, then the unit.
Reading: 50; %
